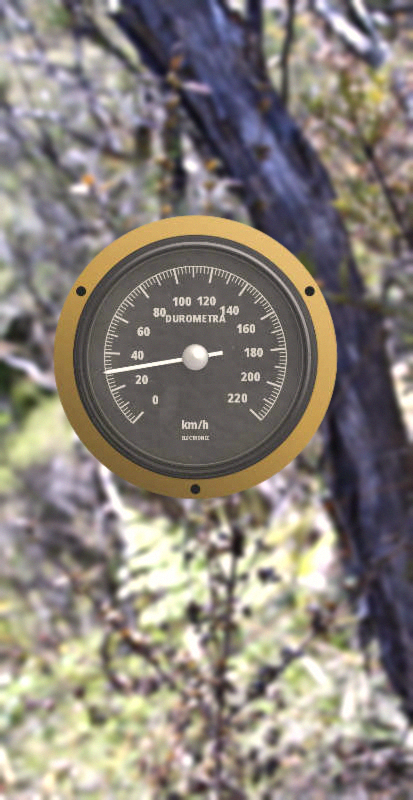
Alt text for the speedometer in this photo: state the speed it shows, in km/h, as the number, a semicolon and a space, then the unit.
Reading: 30; km/h
